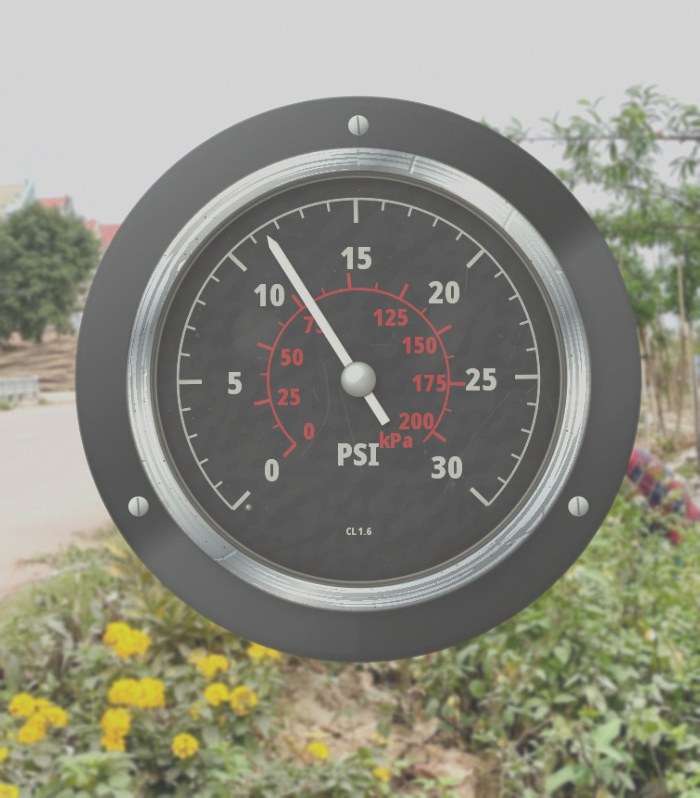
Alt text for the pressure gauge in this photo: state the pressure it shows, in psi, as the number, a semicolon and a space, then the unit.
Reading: 11.5; psi
